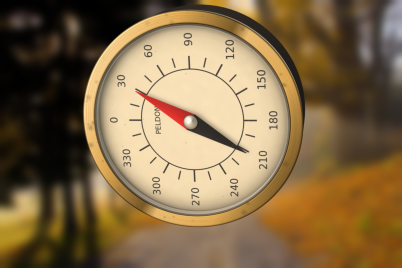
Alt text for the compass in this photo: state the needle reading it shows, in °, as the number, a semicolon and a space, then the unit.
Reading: 30; °
